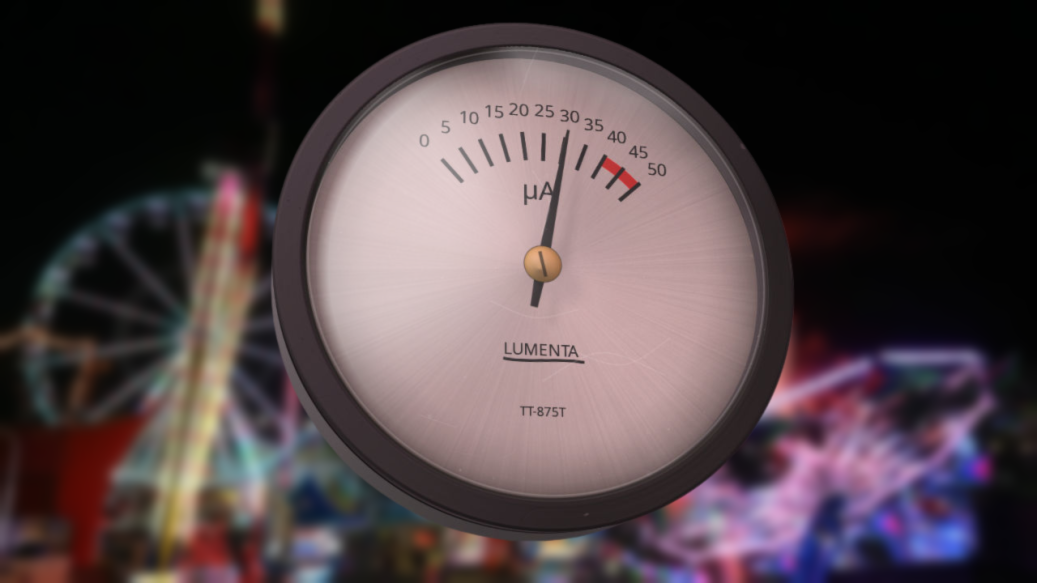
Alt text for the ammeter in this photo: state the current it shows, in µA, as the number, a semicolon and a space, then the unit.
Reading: 30; µA
